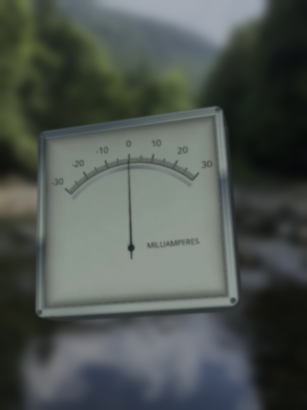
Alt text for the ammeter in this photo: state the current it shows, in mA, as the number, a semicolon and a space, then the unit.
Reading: 0; mA
